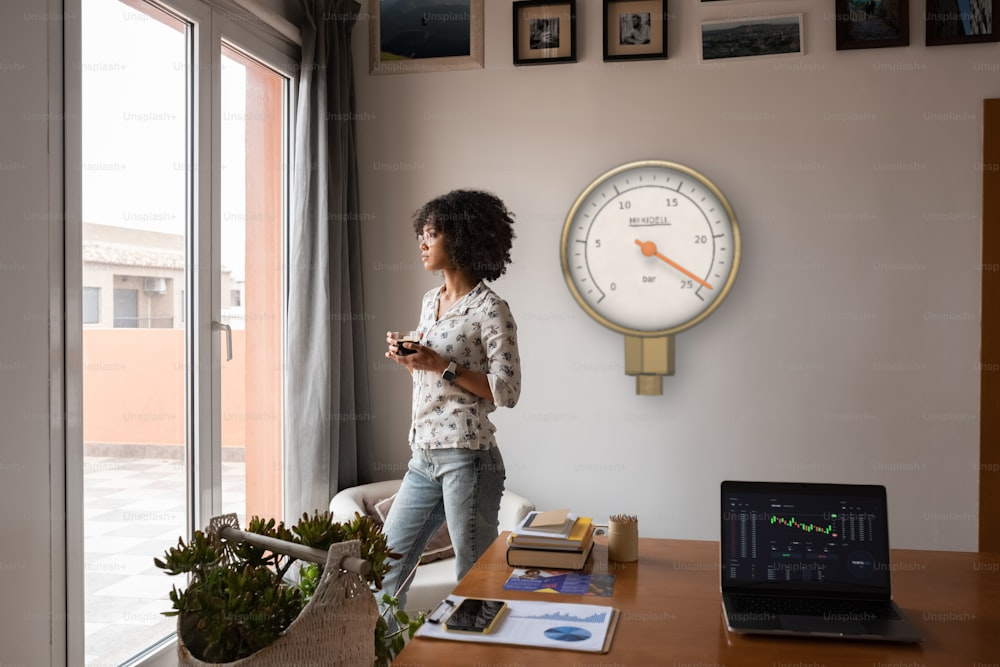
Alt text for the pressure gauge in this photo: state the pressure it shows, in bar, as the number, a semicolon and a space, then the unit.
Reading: 24; bar
